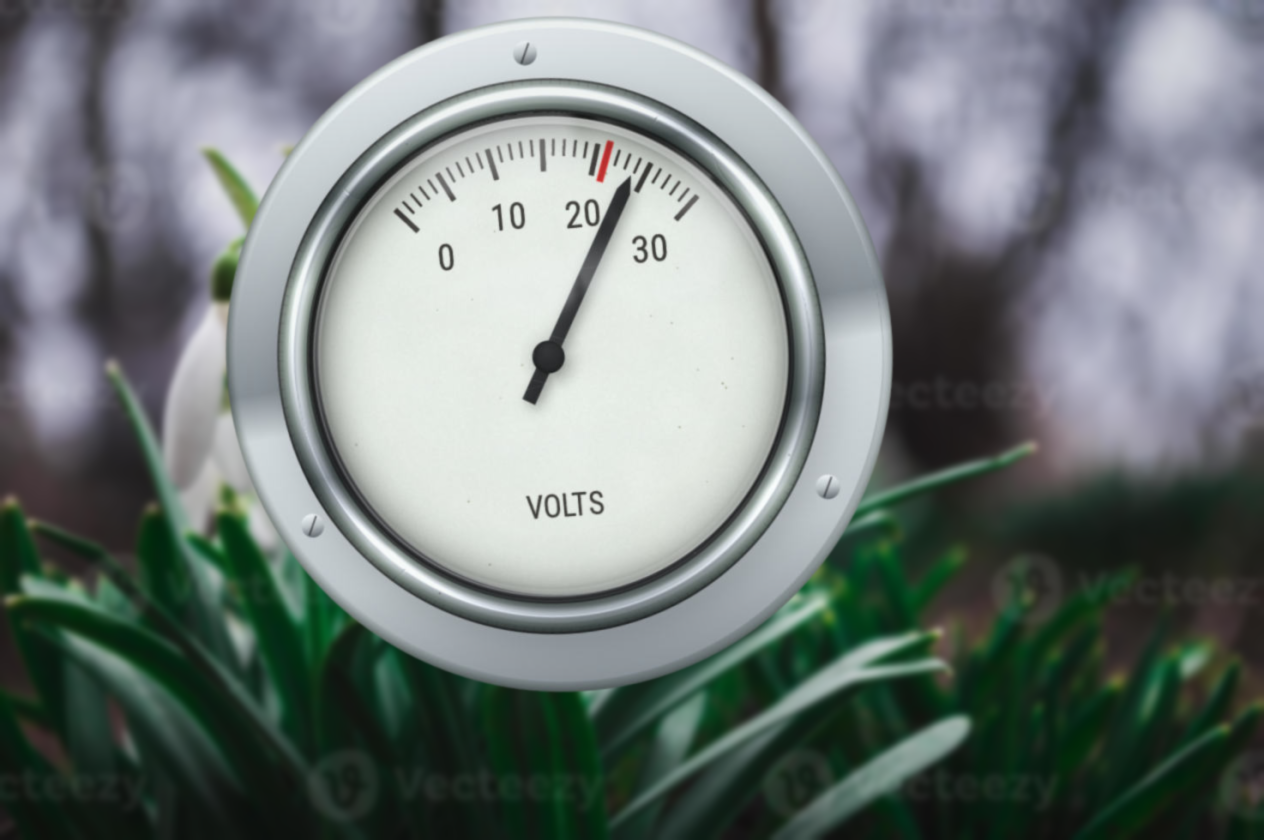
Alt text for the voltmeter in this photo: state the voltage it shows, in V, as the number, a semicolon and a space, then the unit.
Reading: 24; V
